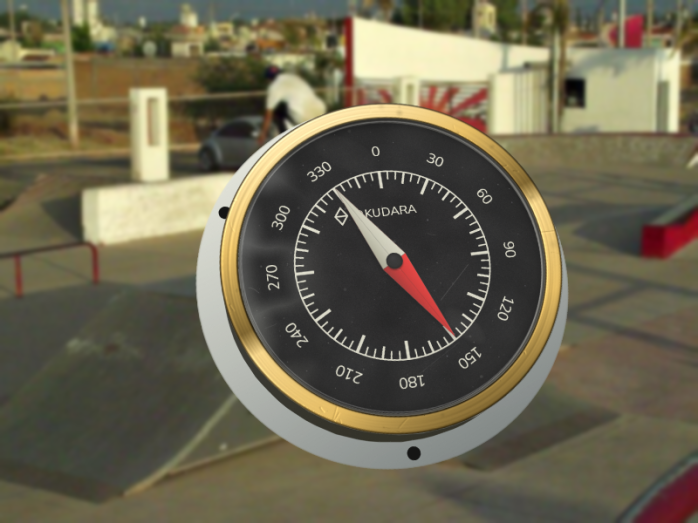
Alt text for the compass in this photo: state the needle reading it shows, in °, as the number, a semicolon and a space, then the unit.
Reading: 150; °
